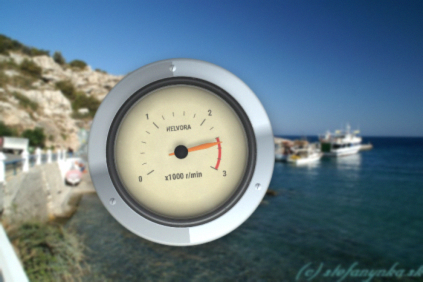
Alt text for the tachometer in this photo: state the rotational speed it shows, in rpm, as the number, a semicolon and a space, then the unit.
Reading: 2500; rpm
